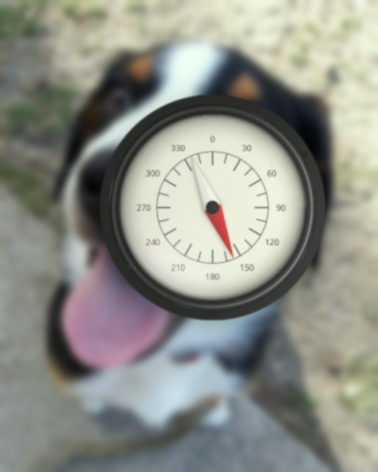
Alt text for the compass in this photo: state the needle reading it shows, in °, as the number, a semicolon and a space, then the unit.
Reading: 157.5; °
